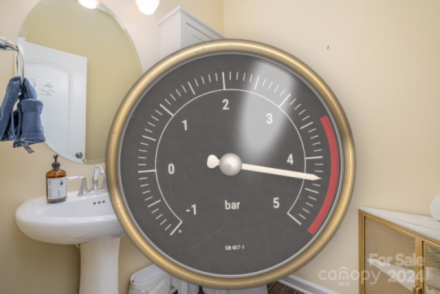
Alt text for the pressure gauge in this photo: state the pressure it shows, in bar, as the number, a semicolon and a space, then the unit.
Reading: 4.3; bar
